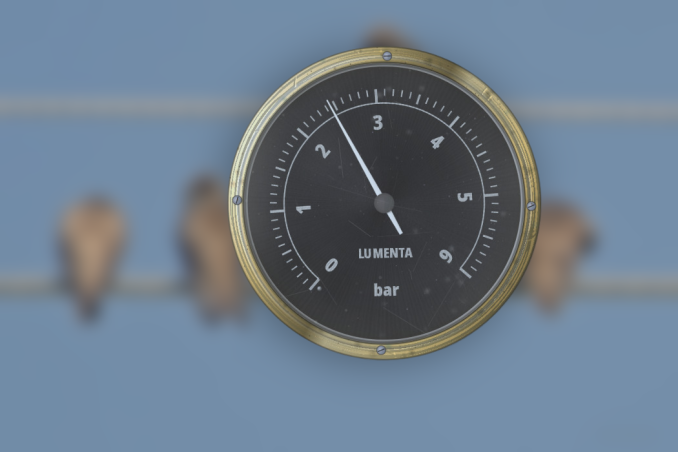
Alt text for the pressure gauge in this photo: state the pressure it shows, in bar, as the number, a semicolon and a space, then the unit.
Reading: 2.45; bar
